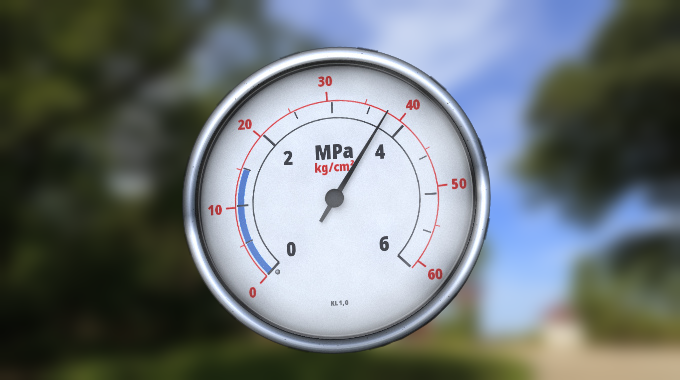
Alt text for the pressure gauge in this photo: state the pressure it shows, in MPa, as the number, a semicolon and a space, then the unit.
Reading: 3.75; MPa
